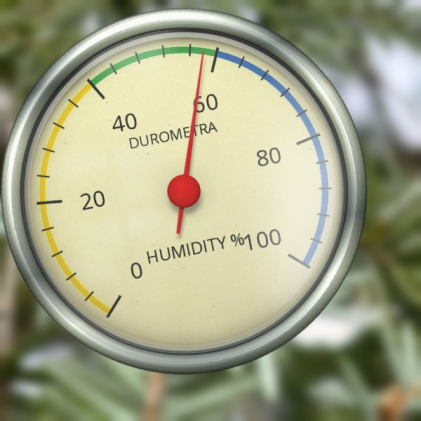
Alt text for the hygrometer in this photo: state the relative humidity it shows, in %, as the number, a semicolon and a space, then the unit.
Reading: 58; %
